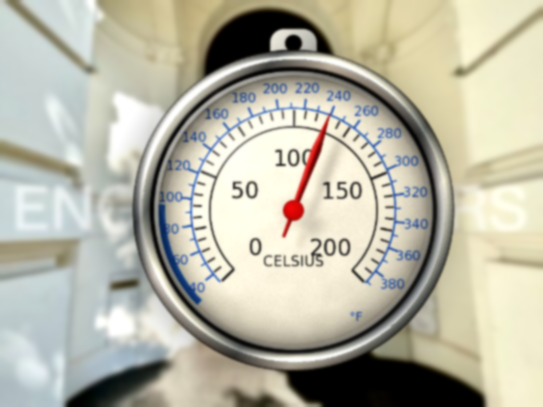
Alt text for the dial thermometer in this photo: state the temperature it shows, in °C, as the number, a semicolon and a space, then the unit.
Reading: 115; °C
